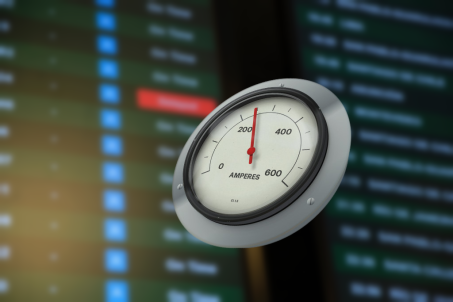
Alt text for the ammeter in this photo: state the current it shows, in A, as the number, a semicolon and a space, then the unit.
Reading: 250; A
